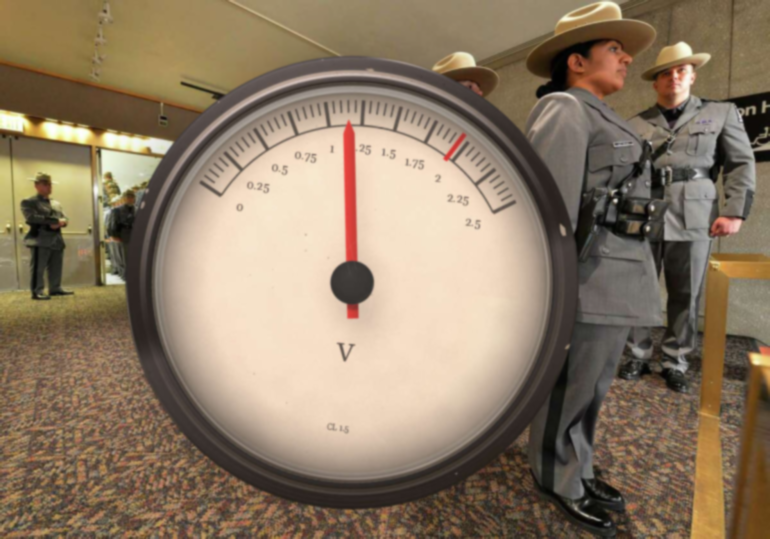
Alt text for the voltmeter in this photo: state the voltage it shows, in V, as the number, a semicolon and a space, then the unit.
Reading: 1.15; V
